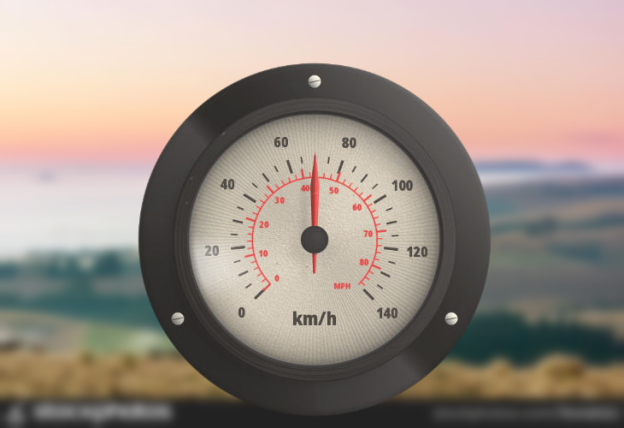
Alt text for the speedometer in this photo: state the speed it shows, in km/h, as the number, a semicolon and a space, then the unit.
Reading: 70; km/h
